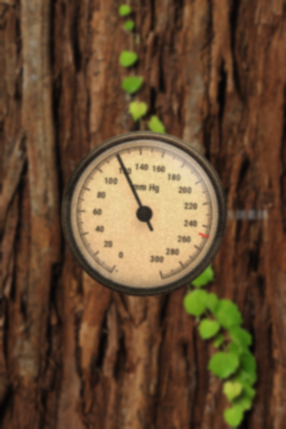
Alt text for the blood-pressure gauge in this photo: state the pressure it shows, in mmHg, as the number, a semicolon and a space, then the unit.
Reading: 120; mmHg
